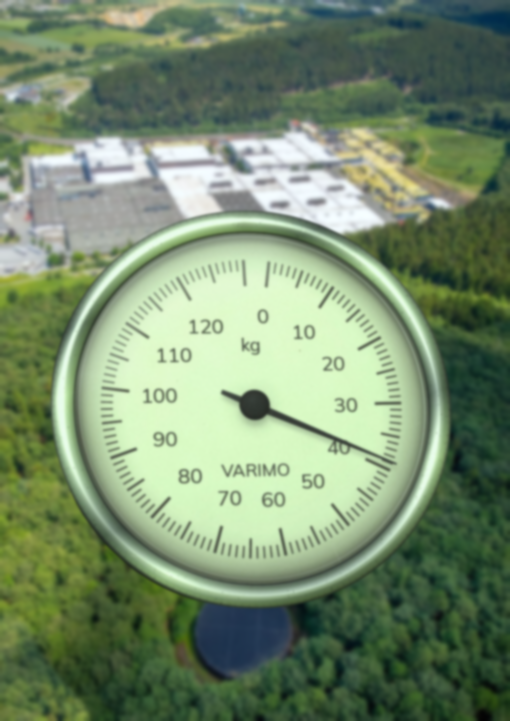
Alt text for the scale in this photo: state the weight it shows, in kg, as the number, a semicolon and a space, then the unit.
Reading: 39; kg
